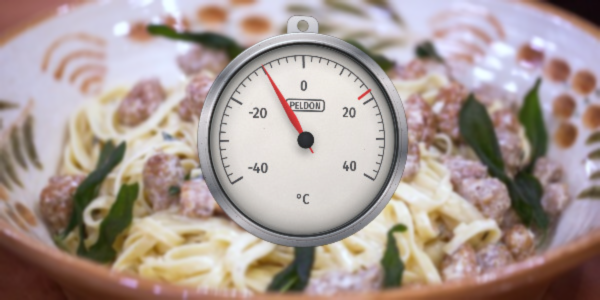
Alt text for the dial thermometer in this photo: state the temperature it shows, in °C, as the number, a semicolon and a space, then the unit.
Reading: -10; °C
